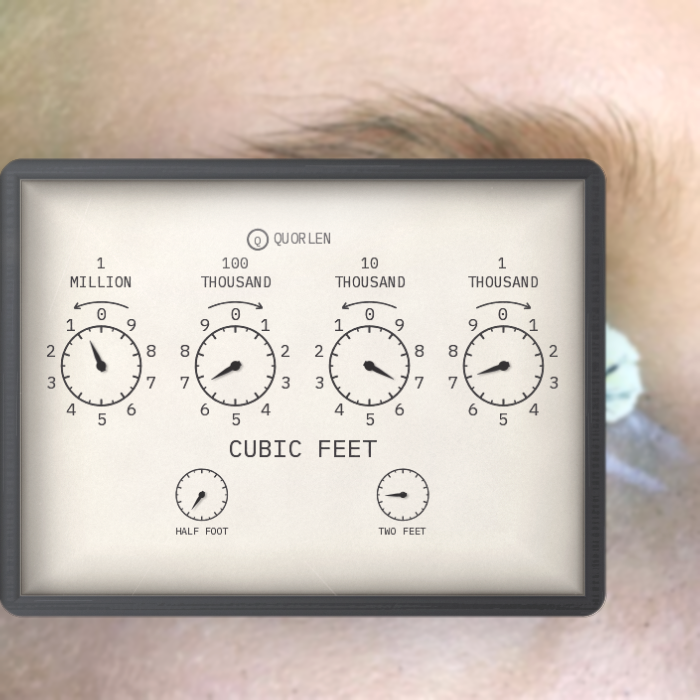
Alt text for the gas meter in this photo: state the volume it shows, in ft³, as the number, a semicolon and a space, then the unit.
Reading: 66700; ft³
